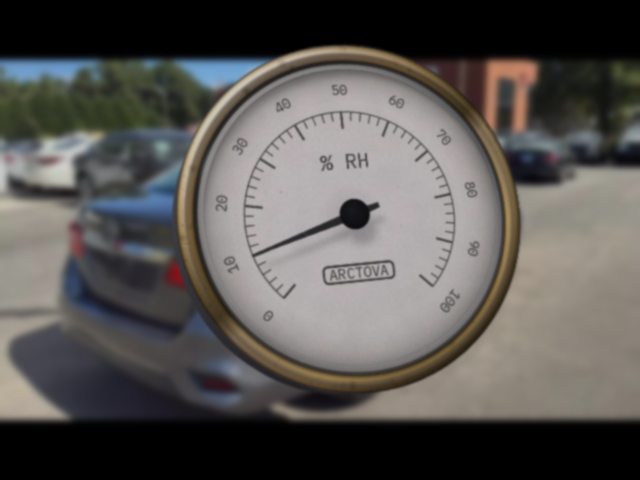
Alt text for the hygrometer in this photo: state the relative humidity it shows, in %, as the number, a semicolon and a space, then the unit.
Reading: 10; %
